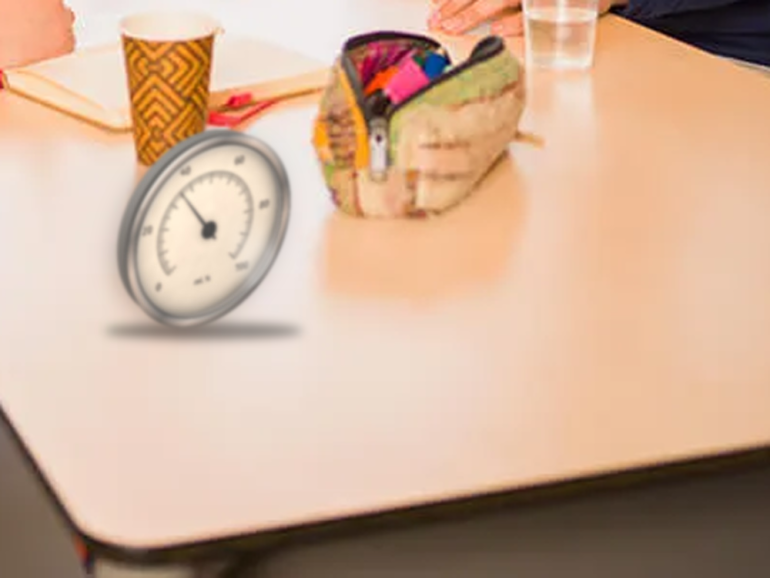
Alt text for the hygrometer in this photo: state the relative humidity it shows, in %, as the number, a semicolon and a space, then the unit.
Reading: 35; %
